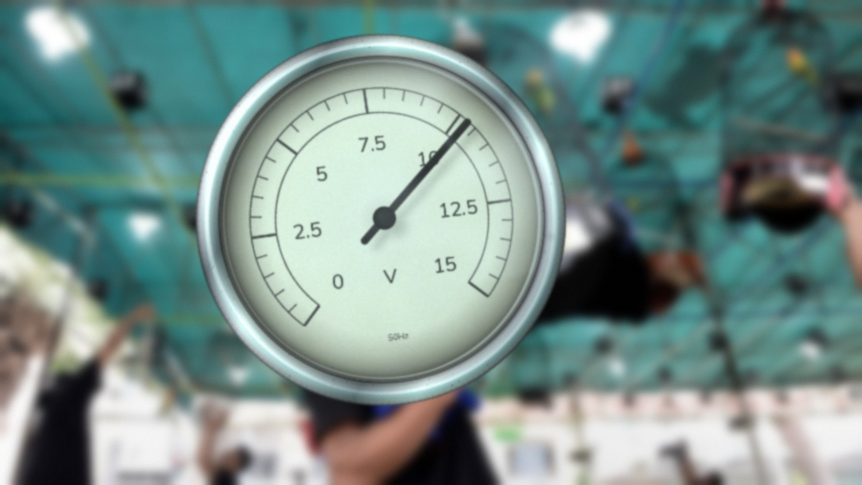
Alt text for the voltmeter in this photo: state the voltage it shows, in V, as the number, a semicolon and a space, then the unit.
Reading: 10.25; V
